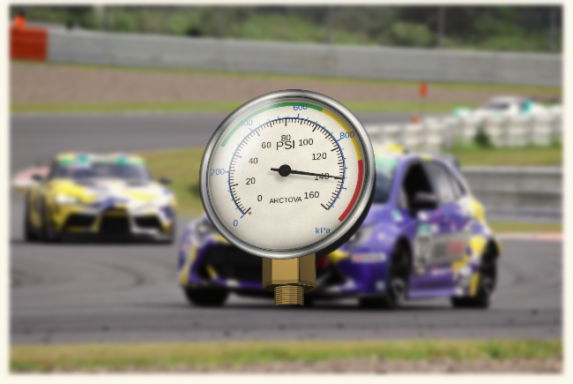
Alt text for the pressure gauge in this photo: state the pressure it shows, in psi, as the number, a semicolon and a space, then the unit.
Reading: 140; psi
